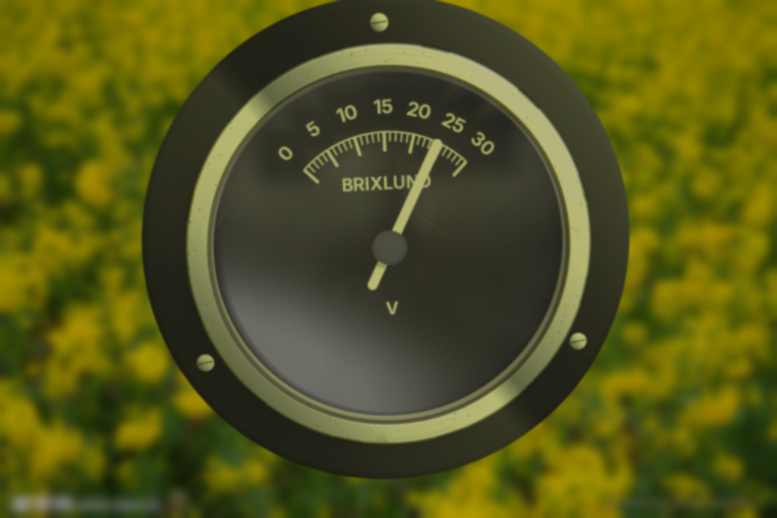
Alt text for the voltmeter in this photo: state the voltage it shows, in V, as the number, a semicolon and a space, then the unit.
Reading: 24; V
